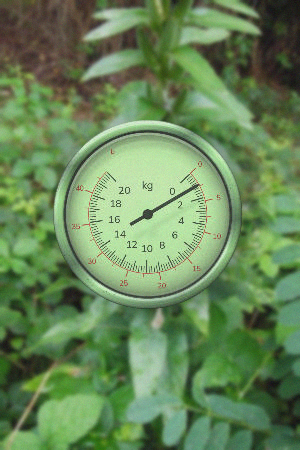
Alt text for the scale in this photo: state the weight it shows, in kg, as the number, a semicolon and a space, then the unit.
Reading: 1; kg
